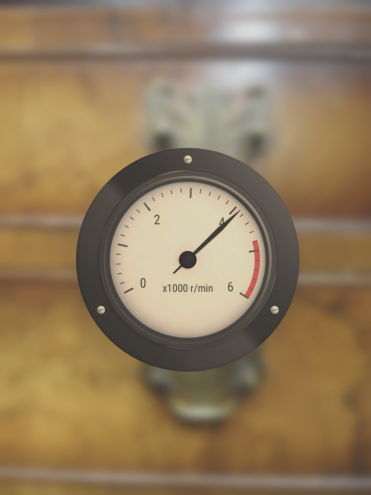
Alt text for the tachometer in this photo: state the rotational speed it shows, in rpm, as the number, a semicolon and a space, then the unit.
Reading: 4100; rpm
